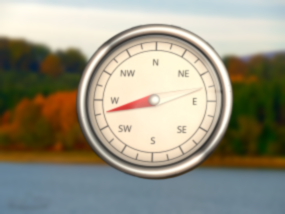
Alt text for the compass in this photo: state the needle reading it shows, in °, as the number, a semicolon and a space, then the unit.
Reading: 255; °
